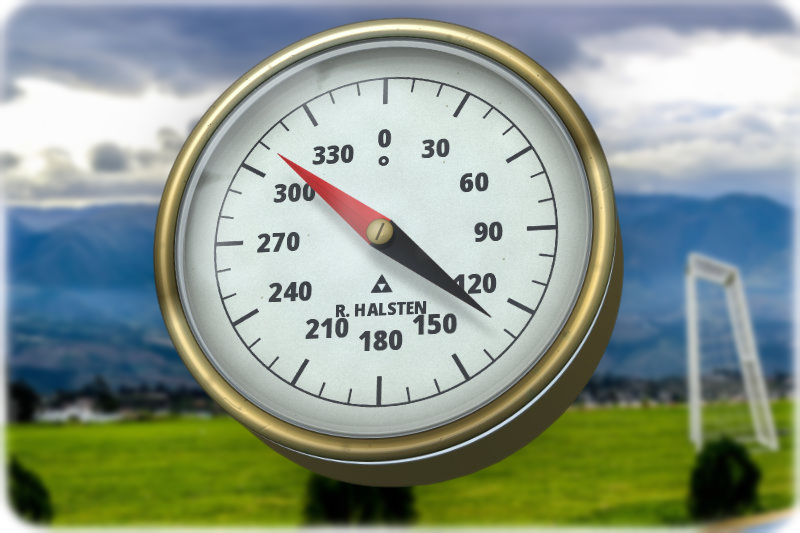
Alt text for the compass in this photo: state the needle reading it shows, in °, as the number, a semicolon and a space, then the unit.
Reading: 310; °
